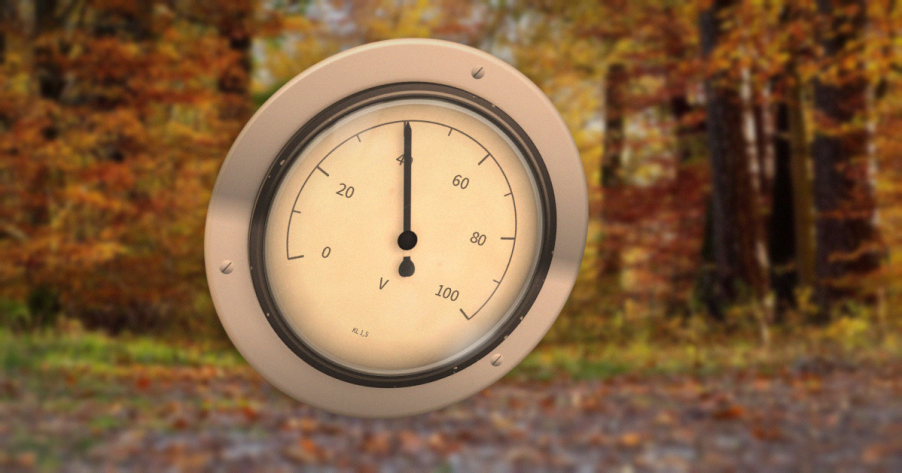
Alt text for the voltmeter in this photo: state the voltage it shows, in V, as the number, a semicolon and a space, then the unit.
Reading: 40; V
